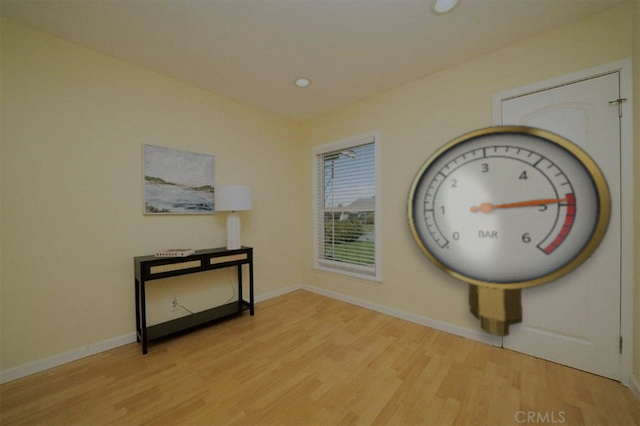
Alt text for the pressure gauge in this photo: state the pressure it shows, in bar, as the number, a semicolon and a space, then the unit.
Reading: 4.9; bar
